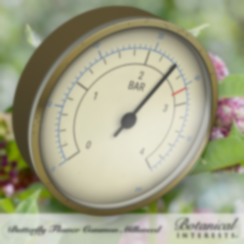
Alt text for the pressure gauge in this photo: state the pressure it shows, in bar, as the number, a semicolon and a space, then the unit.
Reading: 2.4; bar
